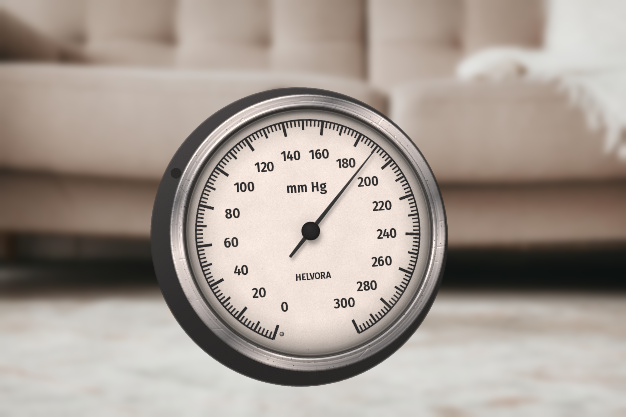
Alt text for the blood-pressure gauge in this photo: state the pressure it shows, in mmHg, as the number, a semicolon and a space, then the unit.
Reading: 190; mmHg
